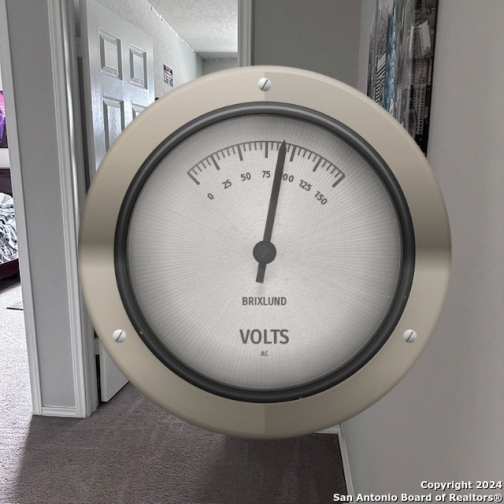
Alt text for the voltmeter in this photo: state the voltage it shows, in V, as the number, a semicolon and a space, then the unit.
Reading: 90; V
